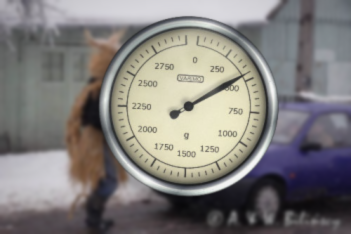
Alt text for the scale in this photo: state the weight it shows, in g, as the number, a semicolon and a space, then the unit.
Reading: 450; g
